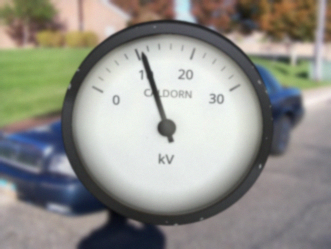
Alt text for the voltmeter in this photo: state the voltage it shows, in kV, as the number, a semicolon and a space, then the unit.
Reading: 11; kV
